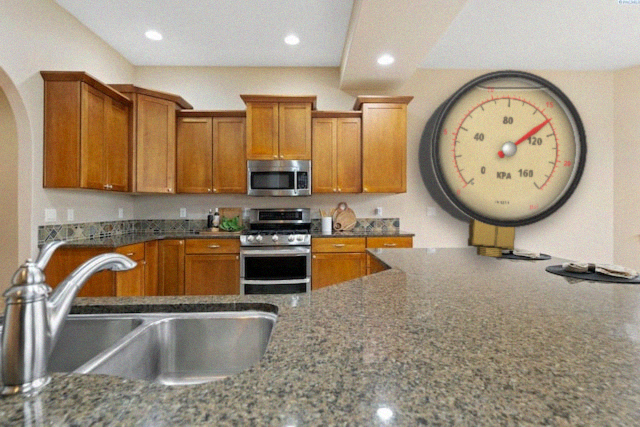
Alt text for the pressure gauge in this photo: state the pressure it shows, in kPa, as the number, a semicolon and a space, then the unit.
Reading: 110; kPa
